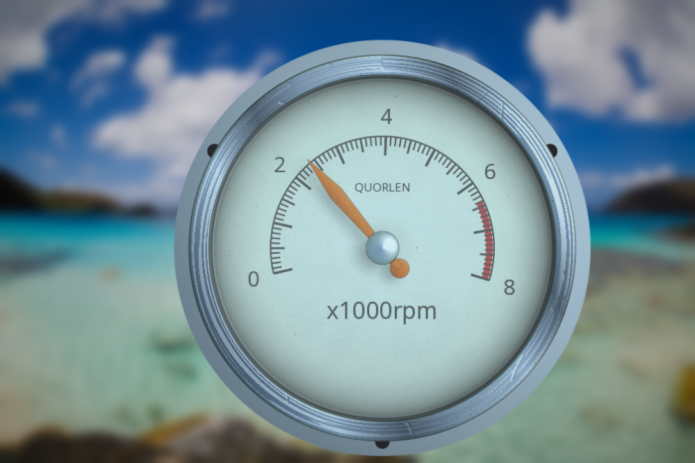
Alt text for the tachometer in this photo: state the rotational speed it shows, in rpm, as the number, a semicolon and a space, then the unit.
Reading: 2400; rpm
